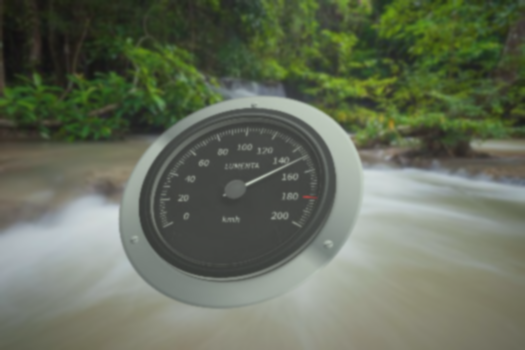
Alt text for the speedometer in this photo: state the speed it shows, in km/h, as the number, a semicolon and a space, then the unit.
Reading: 150; km/h
